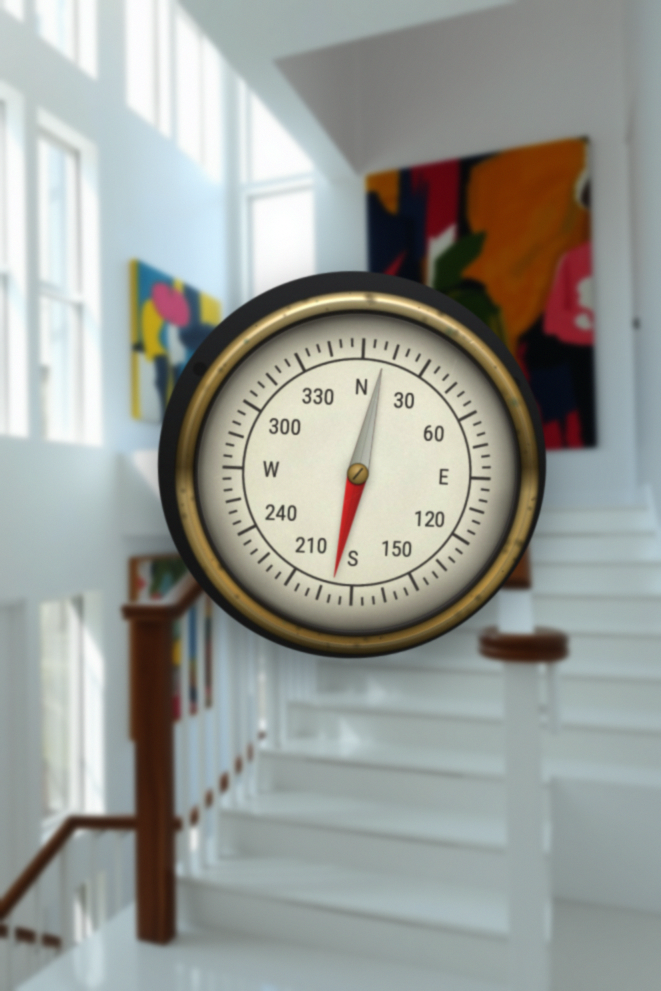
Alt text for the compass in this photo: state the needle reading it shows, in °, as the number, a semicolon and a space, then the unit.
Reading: 190; °
